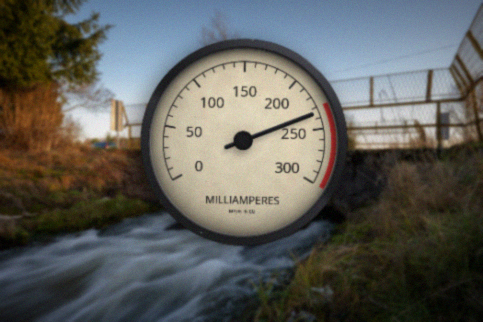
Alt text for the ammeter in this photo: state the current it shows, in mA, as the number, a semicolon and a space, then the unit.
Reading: 235; mA
